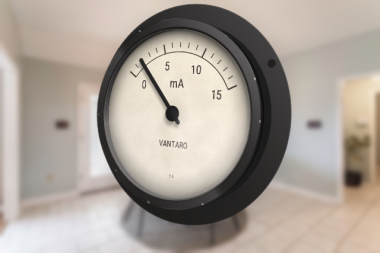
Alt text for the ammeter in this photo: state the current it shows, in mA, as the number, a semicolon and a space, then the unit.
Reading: 2; mA
